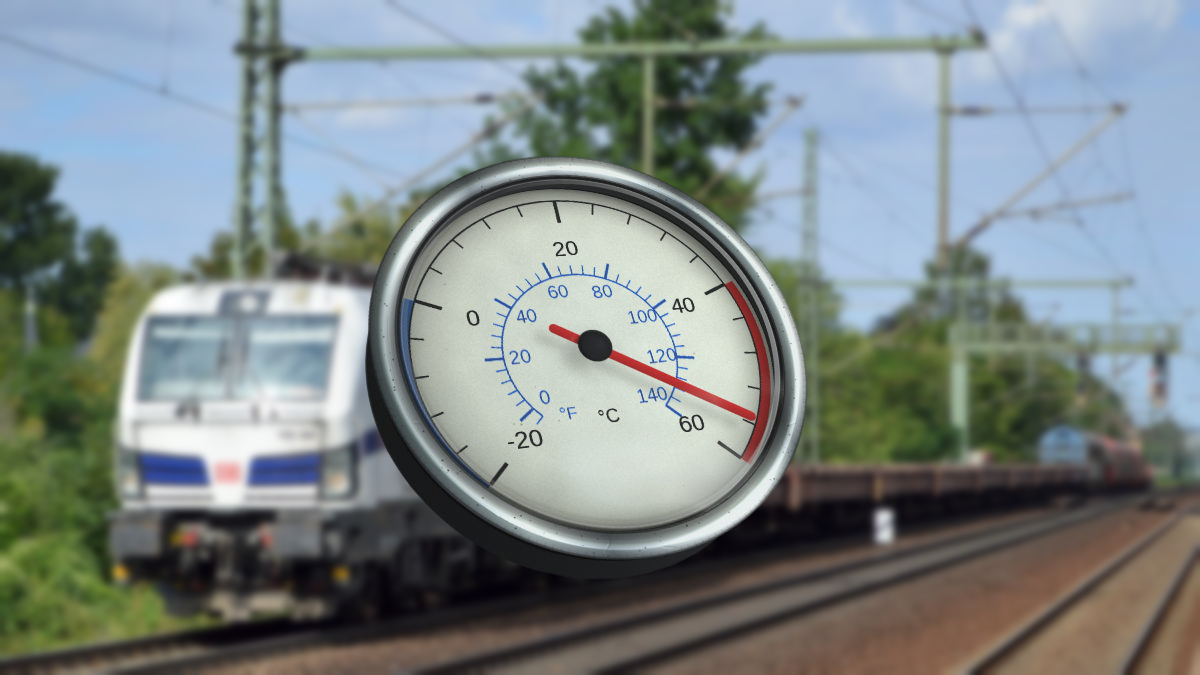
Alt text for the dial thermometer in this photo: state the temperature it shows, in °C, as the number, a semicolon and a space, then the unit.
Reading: 56; °C
